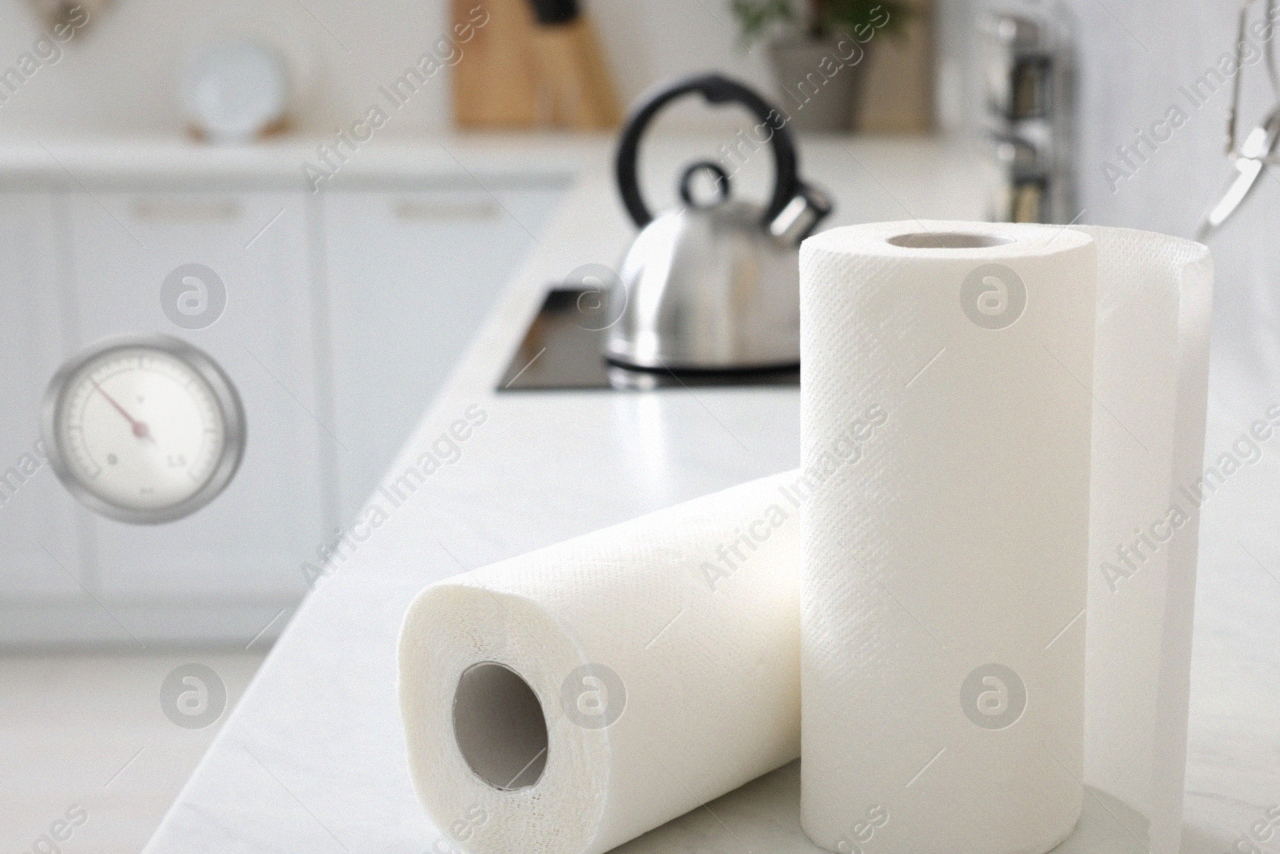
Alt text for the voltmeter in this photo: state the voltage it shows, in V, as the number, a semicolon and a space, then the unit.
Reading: 0.5; V
